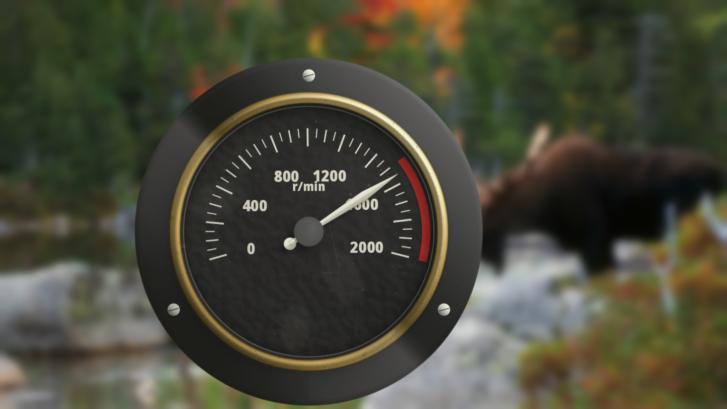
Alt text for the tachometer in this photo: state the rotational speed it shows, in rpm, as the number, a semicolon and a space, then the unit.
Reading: 1550; rpm
